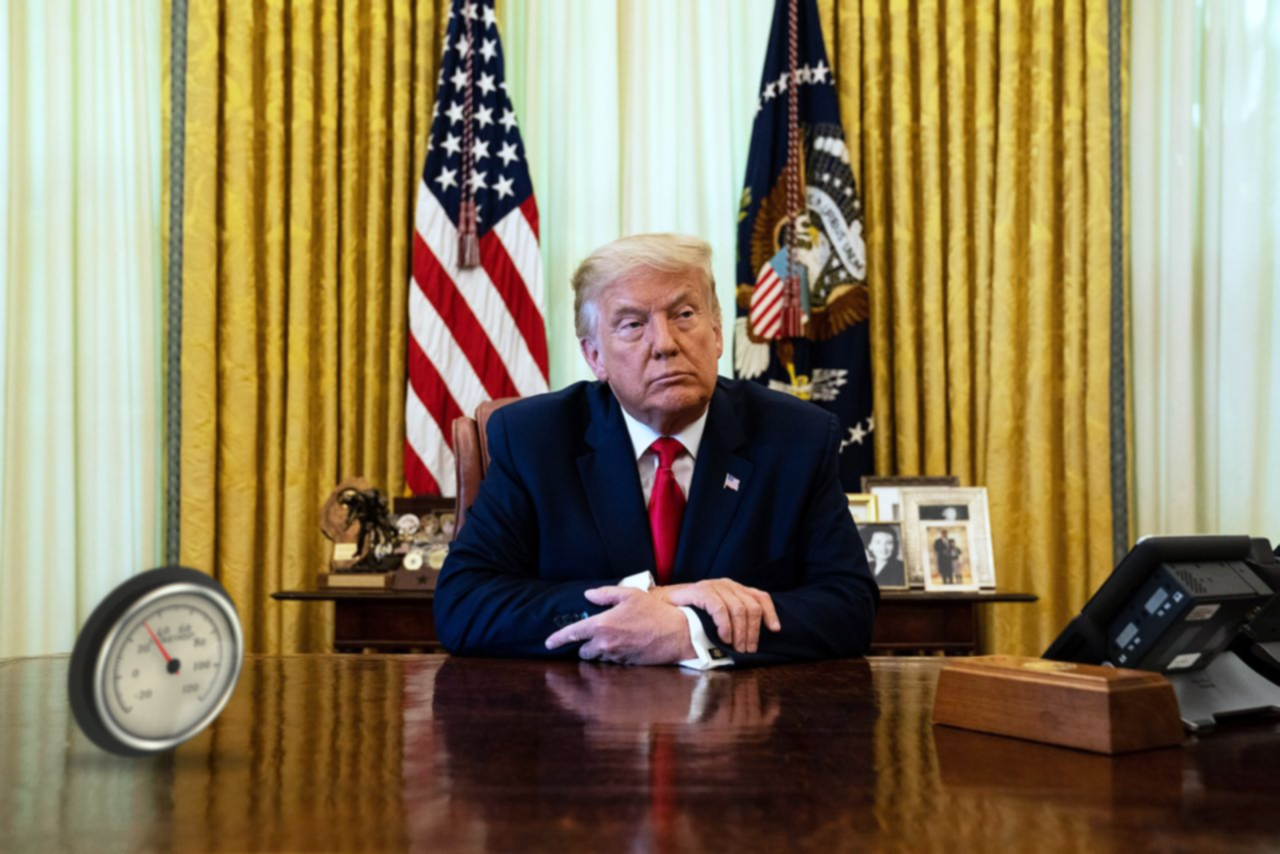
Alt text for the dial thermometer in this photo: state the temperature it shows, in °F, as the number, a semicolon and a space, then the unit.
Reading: 30; °F
